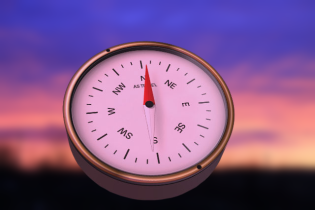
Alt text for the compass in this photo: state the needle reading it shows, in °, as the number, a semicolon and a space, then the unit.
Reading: 5; °
